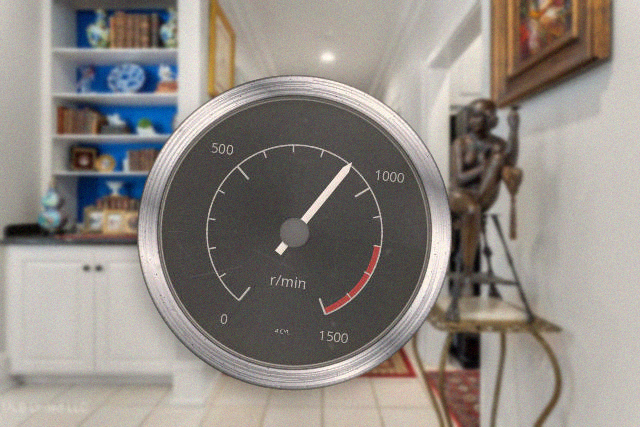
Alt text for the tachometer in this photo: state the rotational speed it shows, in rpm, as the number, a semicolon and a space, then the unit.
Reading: 900; rpm
